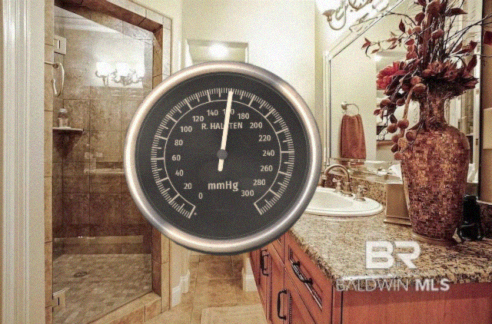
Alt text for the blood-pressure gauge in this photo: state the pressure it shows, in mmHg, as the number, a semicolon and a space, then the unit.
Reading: 160; mmHg
